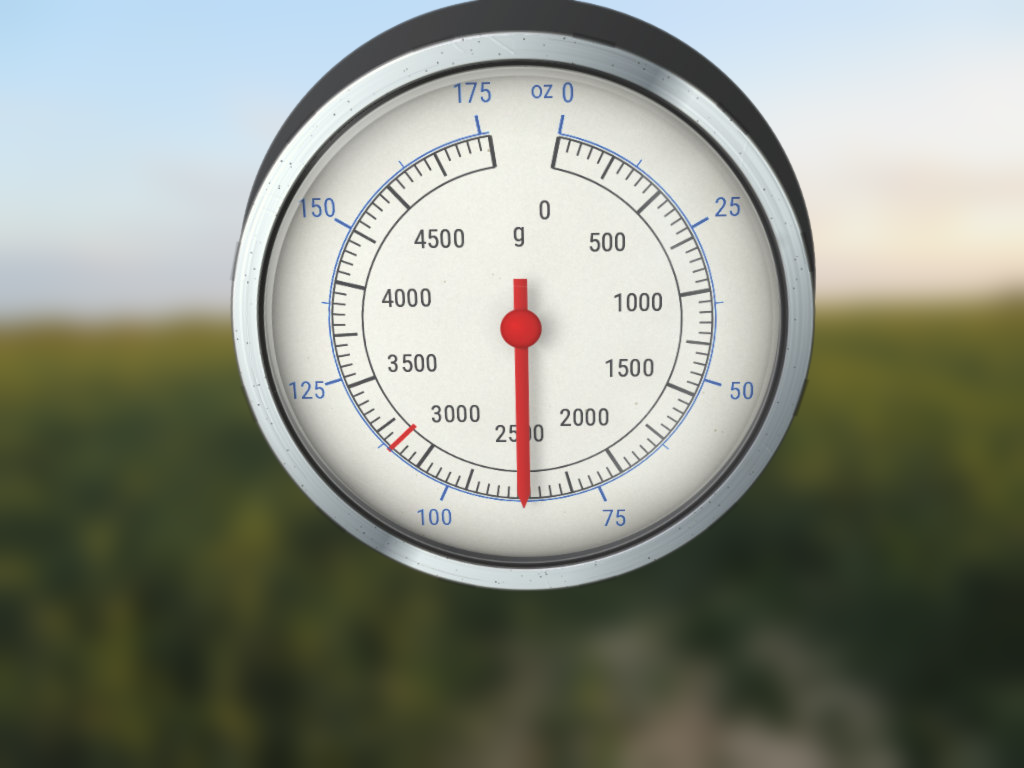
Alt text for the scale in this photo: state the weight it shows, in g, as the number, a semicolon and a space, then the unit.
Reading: 2475; g
